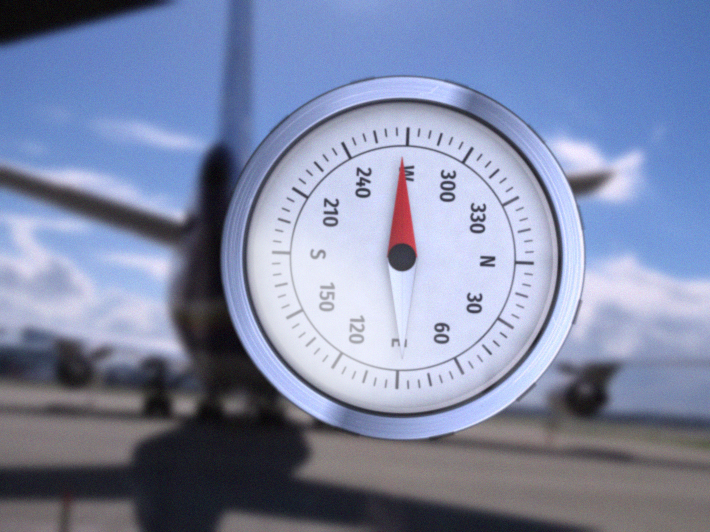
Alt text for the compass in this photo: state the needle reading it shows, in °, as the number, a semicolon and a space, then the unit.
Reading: 267.5; °
